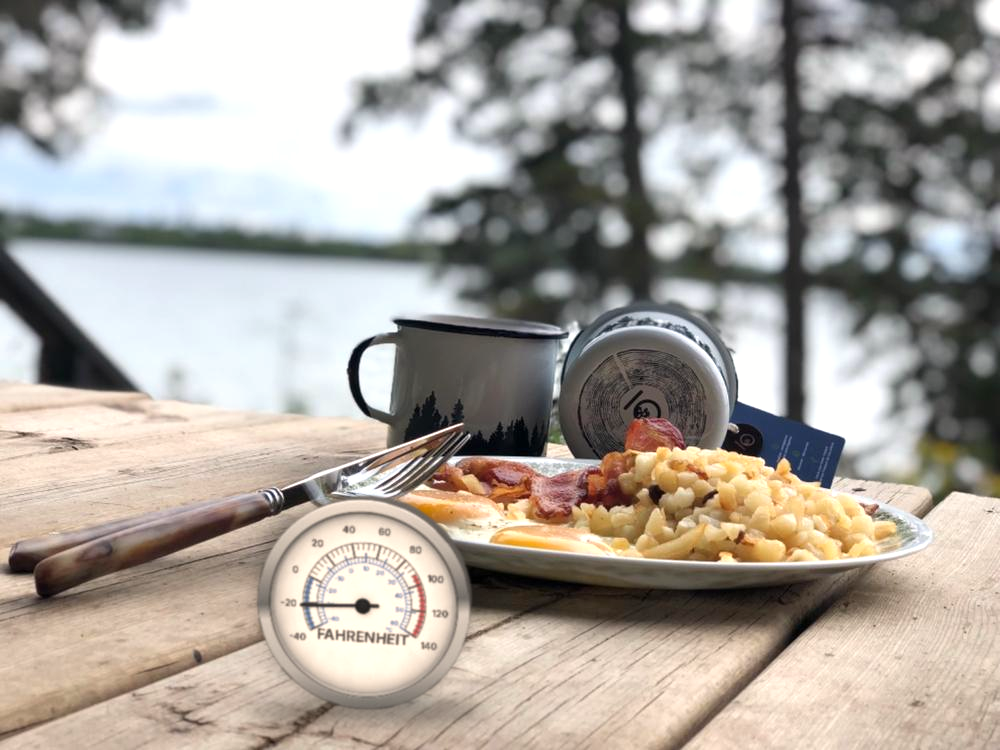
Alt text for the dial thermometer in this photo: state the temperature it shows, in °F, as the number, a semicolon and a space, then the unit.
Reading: -20; °F
